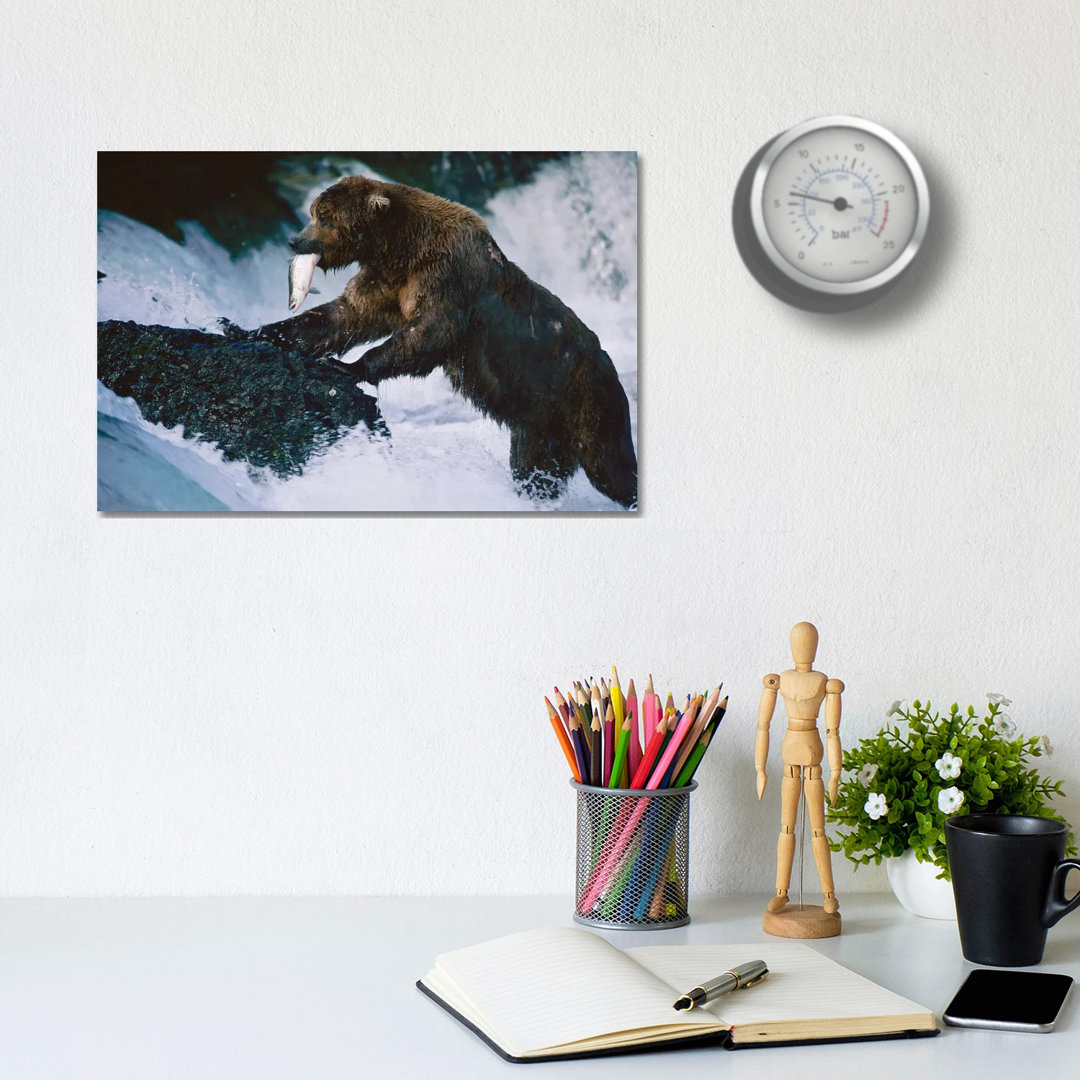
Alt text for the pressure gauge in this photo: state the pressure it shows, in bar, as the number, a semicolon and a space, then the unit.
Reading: 6; bar
